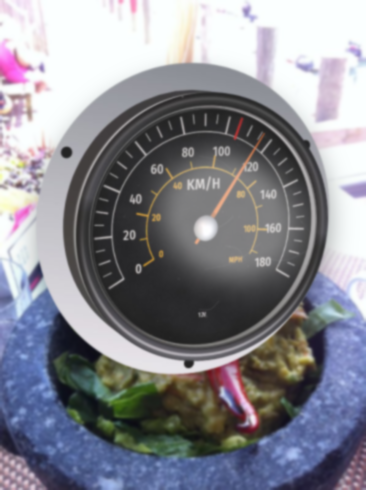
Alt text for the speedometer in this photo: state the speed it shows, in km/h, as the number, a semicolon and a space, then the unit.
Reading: 115; km/h
